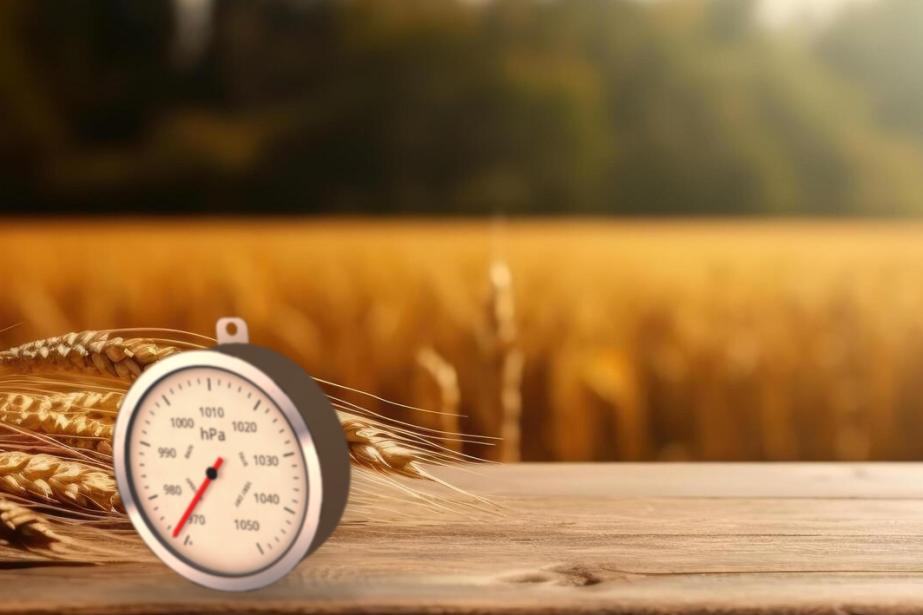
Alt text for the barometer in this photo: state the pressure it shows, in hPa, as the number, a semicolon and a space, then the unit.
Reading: 972; hPa
